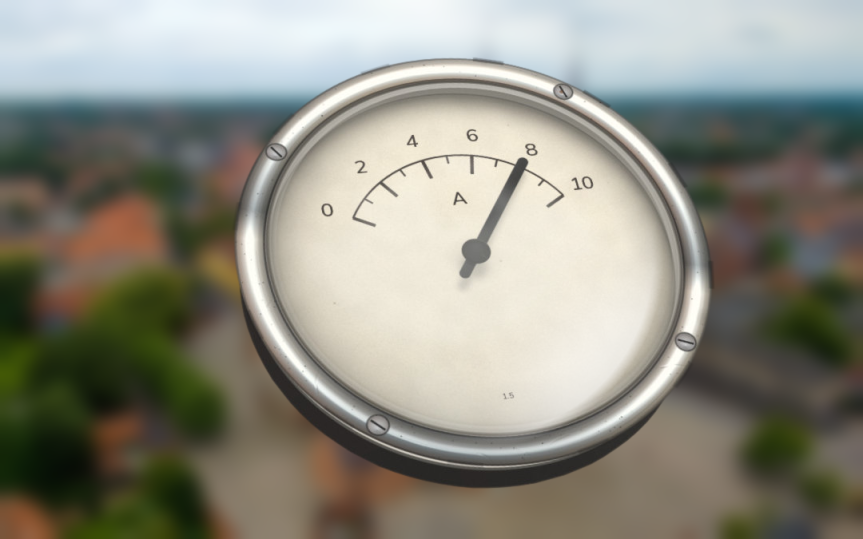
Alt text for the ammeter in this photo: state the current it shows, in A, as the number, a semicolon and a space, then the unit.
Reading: 8; A
